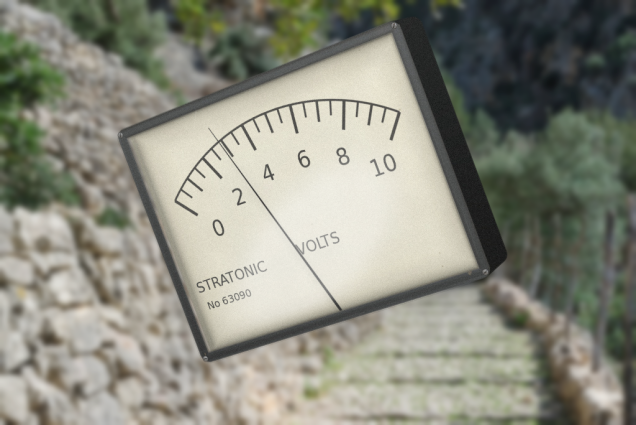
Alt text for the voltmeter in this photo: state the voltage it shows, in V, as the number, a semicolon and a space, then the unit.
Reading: 3; V
